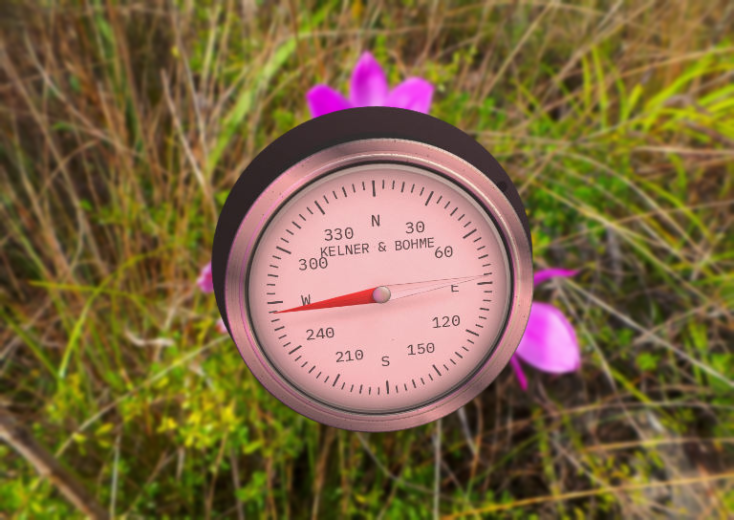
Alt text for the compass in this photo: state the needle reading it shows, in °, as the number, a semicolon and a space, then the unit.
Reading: 265; °
